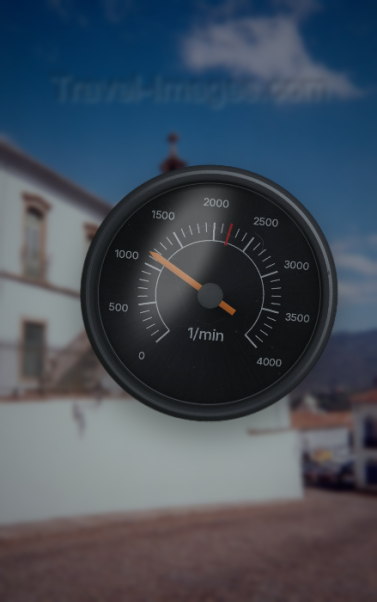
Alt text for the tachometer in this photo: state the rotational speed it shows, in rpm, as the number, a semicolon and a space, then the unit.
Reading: 1150; rpm
